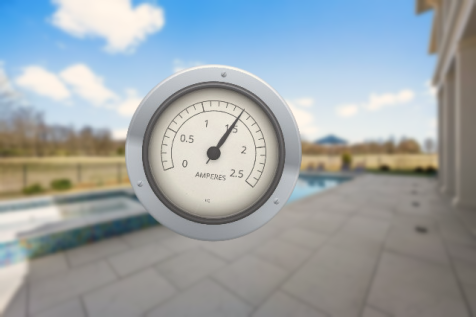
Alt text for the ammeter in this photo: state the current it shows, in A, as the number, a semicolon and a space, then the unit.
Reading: 1.5; A
